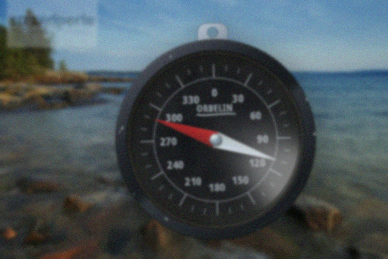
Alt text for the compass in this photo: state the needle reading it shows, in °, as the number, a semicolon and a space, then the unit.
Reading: 290; °
